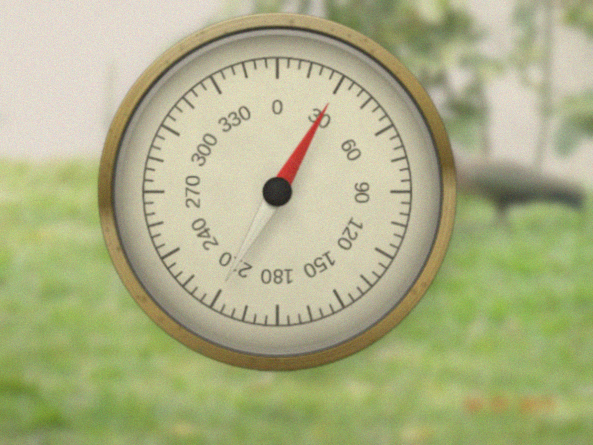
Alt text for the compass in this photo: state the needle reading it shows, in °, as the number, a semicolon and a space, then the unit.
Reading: 30; °
